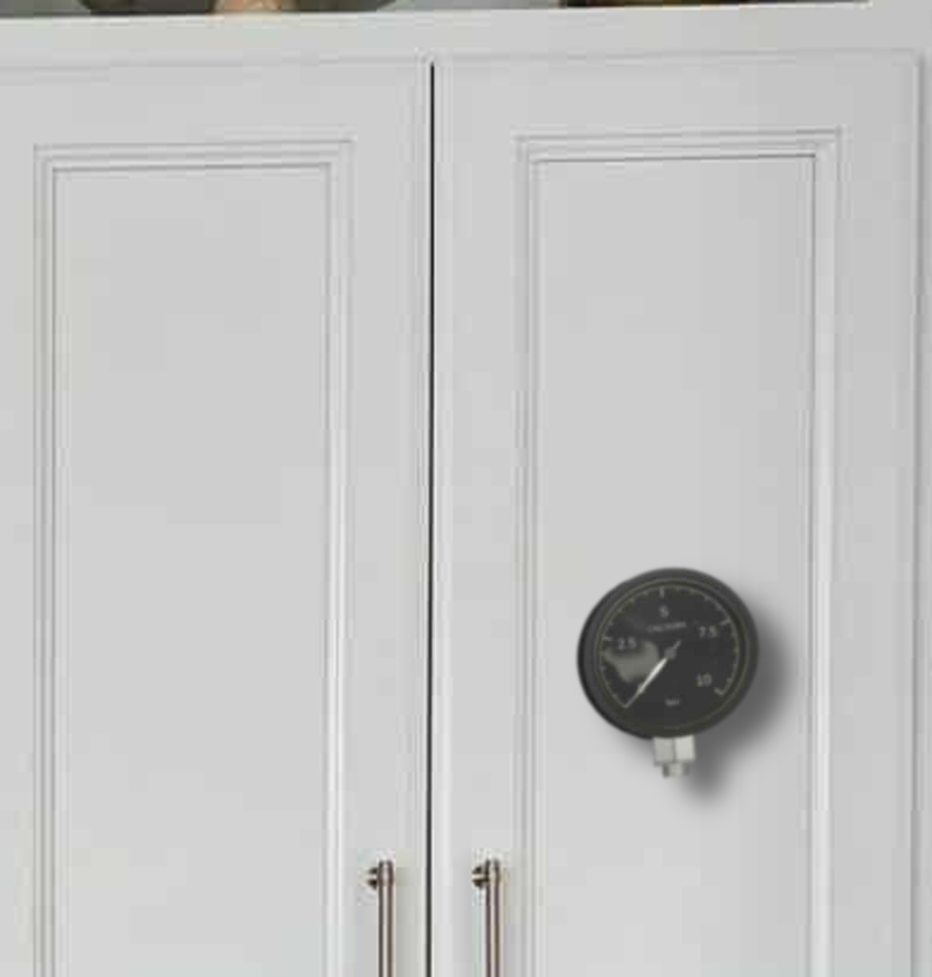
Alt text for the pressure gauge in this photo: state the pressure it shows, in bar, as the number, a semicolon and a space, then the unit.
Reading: 0; bar
